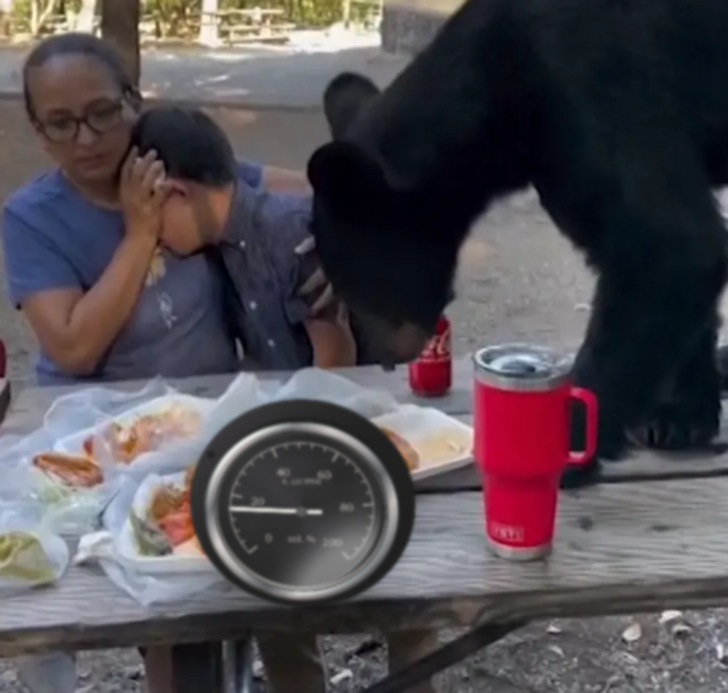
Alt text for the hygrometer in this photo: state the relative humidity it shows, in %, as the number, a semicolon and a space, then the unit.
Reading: 16; %
